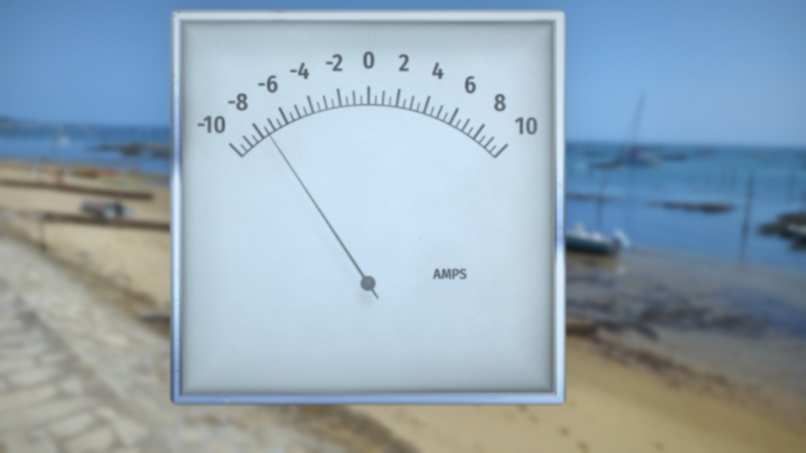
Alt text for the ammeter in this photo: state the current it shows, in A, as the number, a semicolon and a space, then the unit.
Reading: -7.5; A
